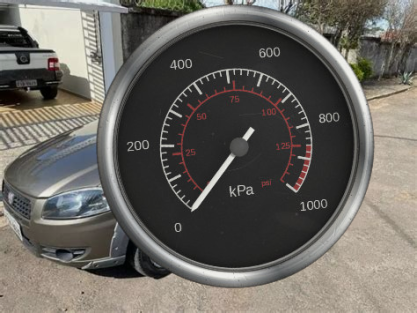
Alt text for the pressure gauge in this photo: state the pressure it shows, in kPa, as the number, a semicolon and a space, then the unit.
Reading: 0; kPa
